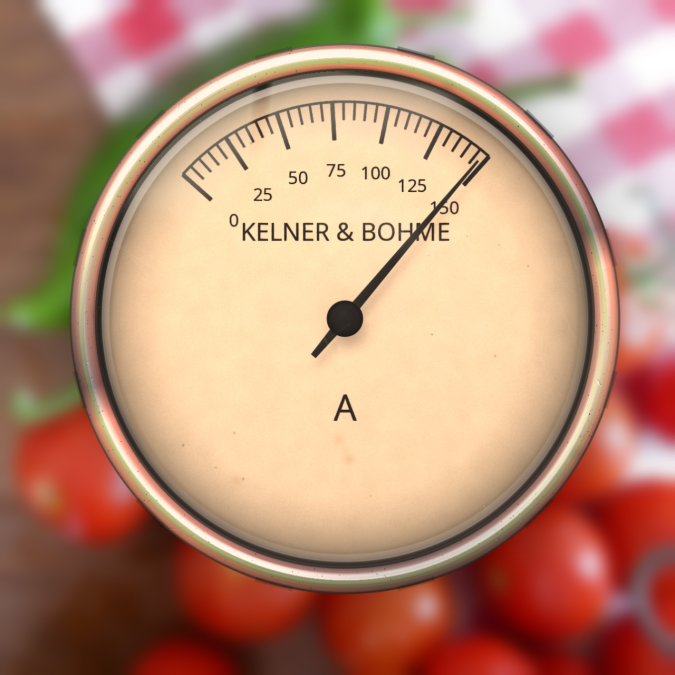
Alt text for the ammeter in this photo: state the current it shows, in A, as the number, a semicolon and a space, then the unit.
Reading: 147.5; A
